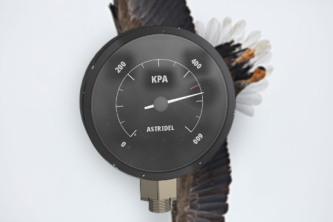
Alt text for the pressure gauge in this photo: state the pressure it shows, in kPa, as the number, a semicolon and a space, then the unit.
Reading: 475; kPa
